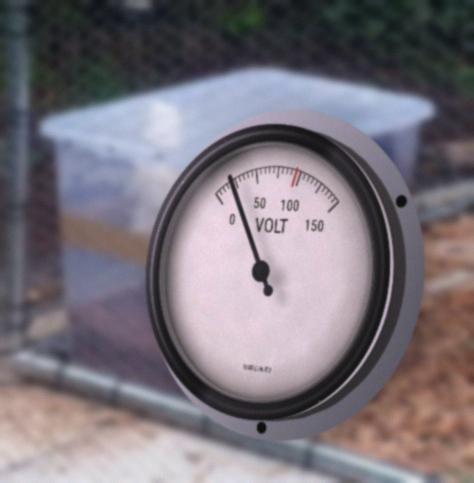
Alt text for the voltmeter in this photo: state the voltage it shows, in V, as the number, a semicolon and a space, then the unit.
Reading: 25; V
